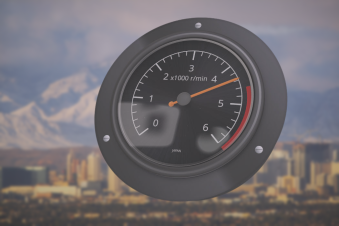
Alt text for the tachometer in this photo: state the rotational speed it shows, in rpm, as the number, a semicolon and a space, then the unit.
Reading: 4400; rpm
